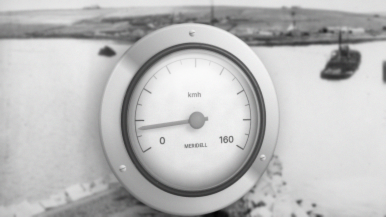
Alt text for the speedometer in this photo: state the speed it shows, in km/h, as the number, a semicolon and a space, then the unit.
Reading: 15; km/h
